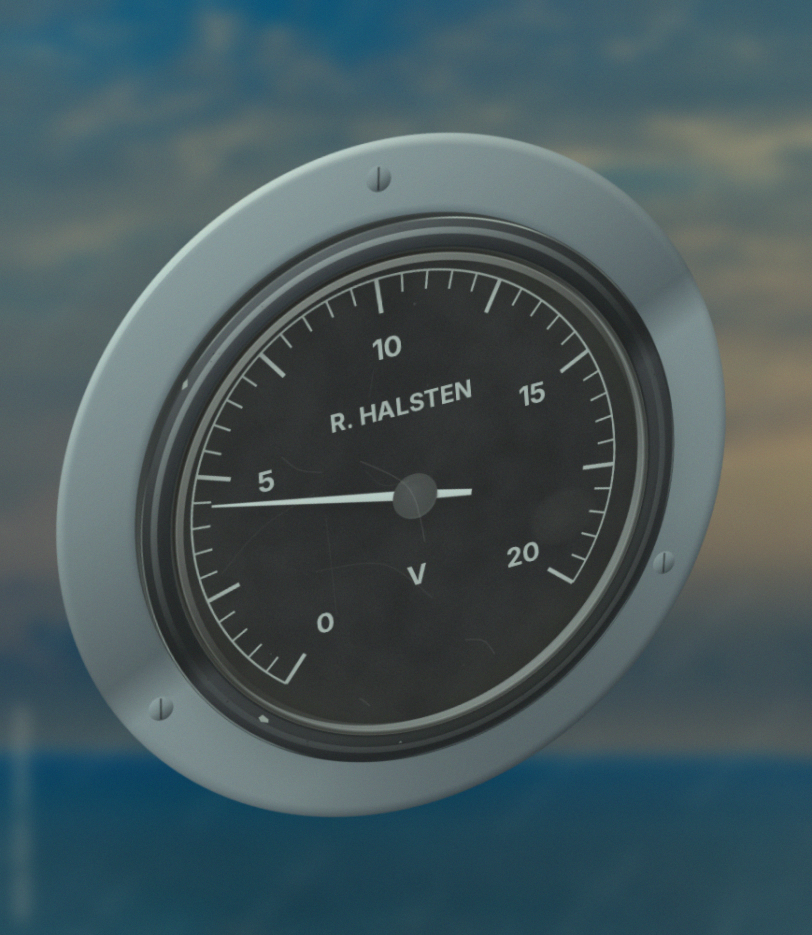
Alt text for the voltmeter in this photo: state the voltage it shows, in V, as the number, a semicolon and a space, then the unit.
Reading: 4.5; V
